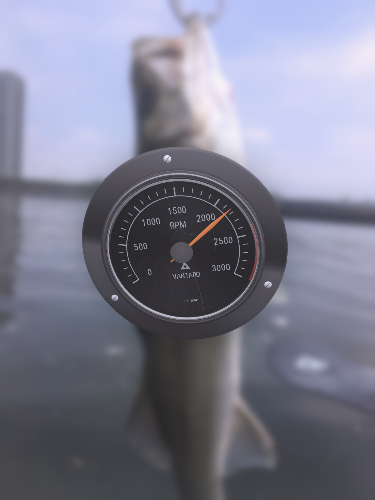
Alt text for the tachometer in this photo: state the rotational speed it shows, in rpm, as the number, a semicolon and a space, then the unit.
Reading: 2150; rpm
